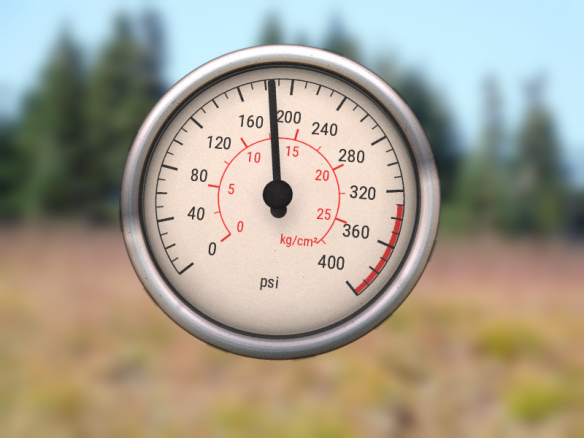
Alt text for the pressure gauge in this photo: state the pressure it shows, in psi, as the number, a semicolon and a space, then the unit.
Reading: 185; psi
